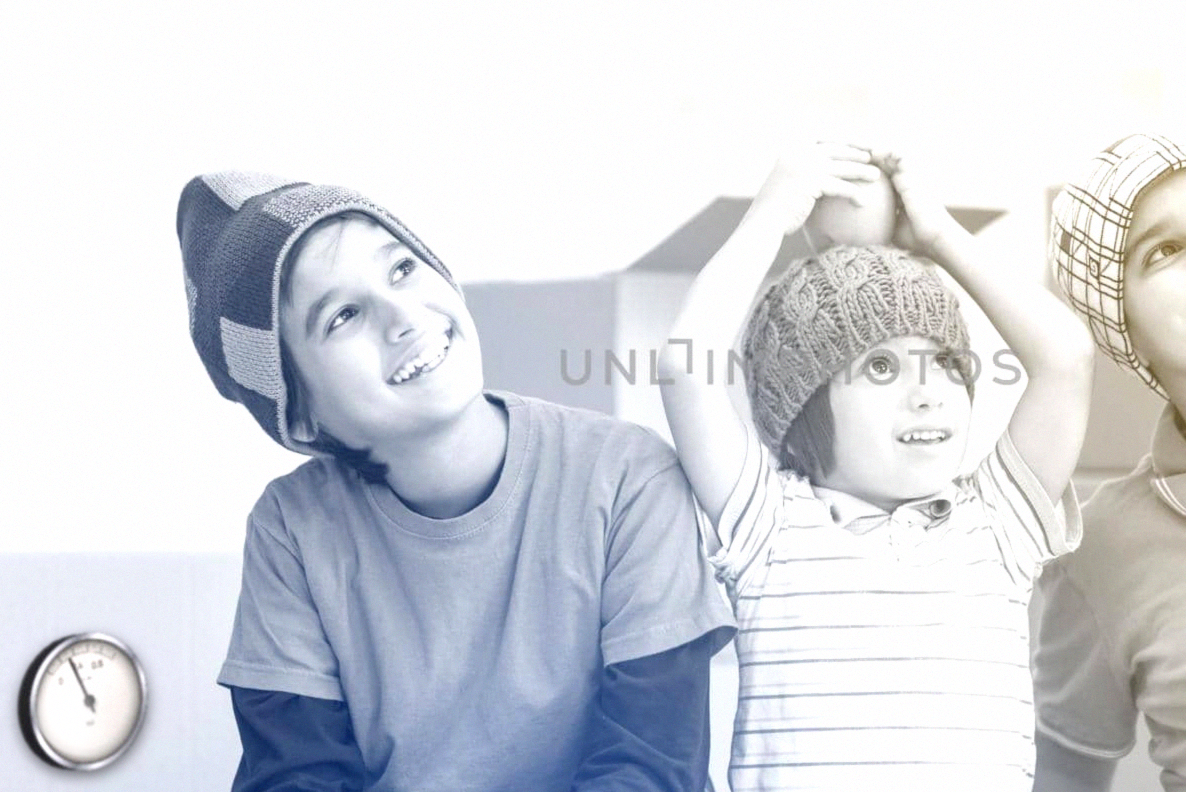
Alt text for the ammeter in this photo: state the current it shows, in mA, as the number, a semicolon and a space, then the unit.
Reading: 0.3; mA
